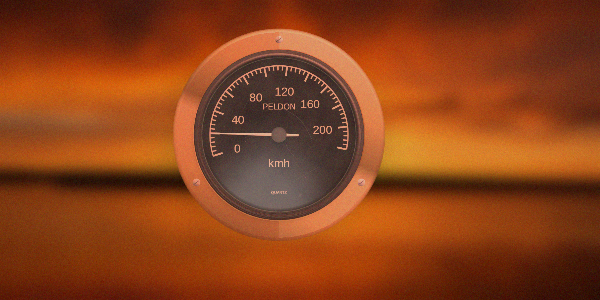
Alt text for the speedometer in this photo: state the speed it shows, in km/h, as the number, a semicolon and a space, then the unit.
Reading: 20; km/h
